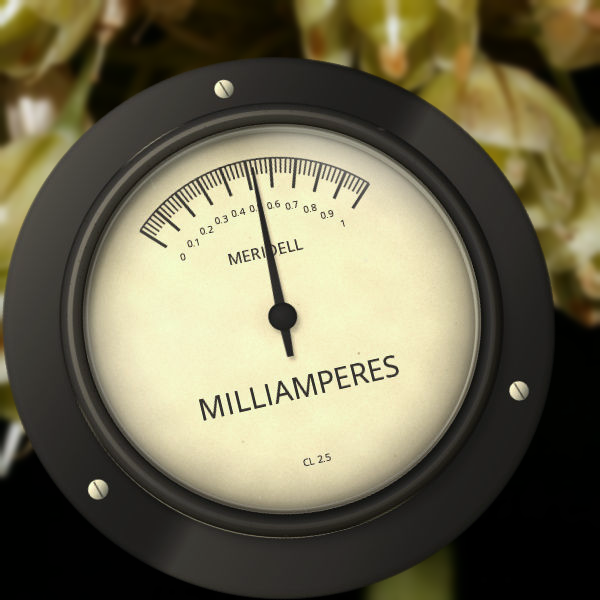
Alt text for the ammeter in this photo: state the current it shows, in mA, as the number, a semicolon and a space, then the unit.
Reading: 0.52; mA
